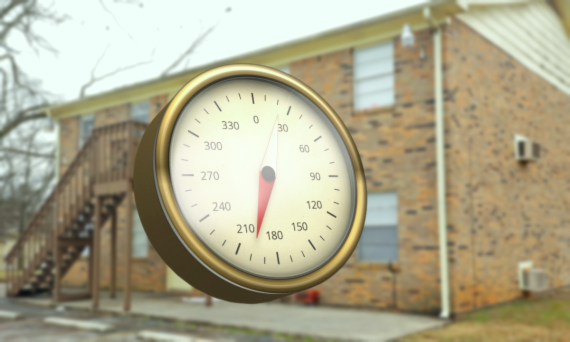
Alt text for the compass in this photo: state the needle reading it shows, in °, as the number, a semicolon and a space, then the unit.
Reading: 200; °
